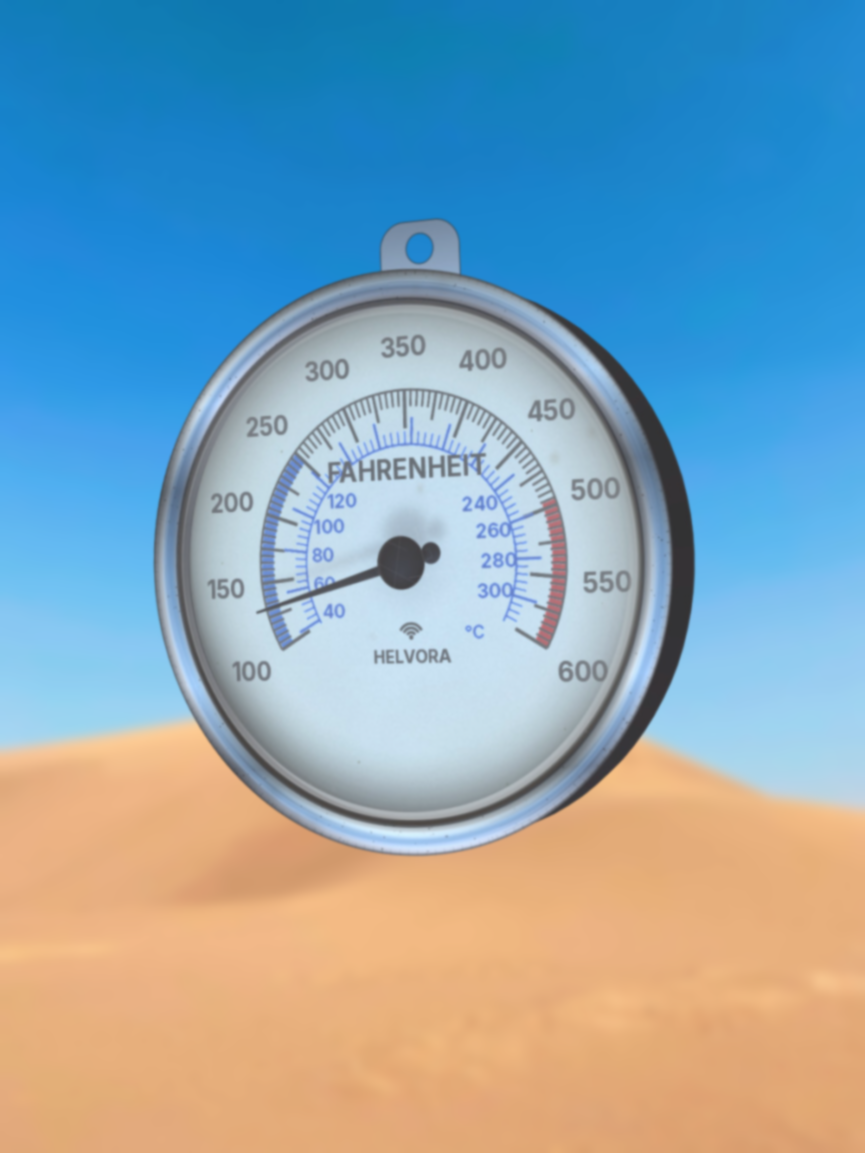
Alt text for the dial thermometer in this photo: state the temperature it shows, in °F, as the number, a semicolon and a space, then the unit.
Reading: 130; °F
